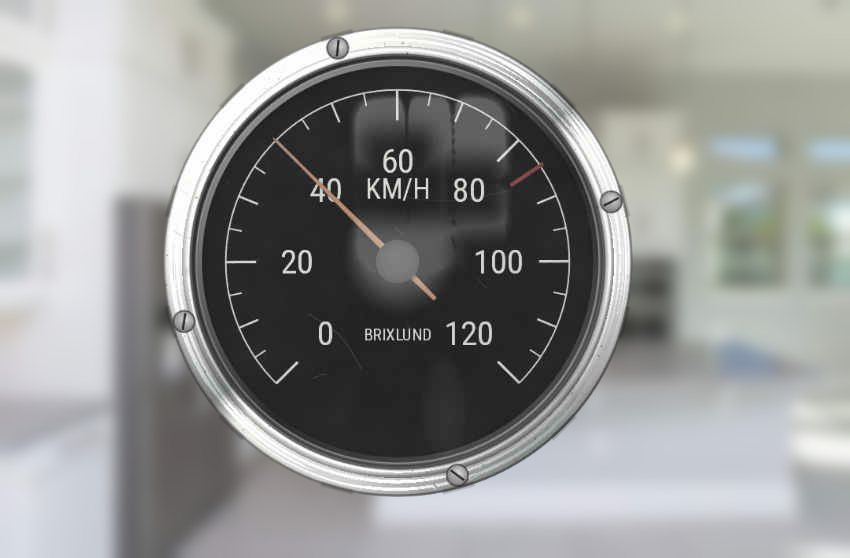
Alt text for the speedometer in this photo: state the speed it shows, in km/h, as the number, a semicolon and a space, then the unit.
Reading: 40; km/h
